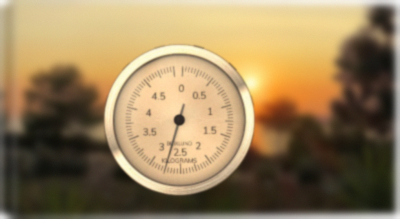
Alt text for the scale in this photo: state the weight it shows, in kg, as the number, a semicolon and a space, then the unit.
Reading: 2.75; kg
